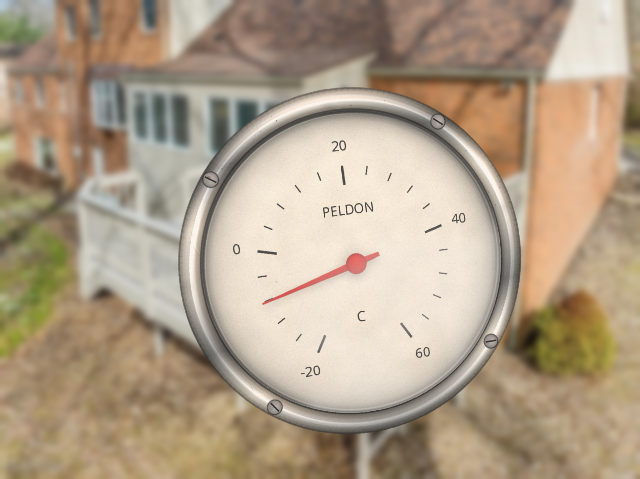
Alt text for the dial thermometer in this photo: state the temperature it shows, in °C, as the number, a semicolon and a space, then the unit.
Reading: -8; °C
